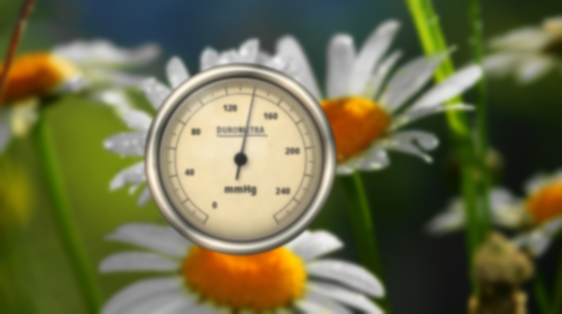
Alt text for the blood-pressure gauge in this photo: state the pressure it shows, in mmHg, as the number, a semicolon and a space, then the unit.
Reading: 140; mmHg
